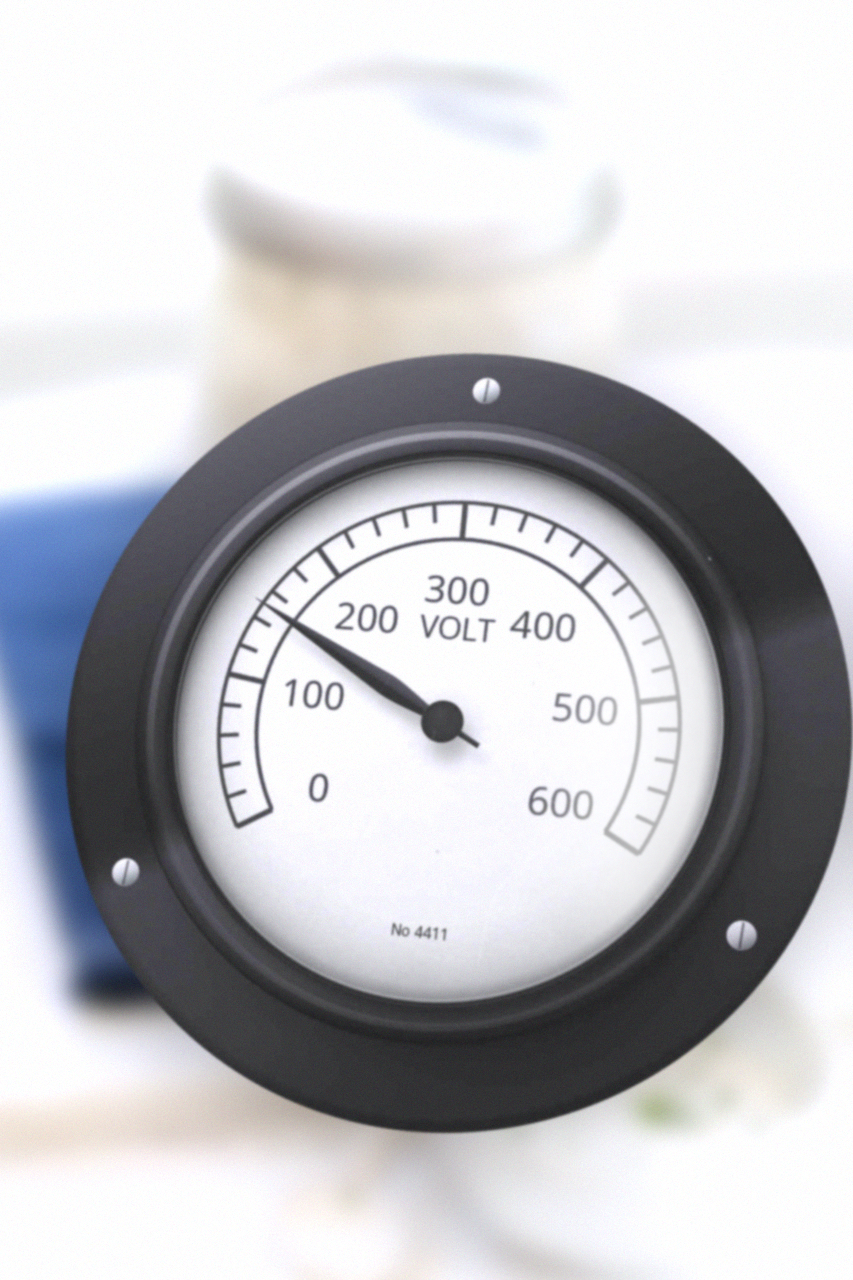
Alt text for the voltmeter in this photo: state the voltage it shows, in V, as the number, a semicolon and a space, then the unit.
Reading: 150; V
